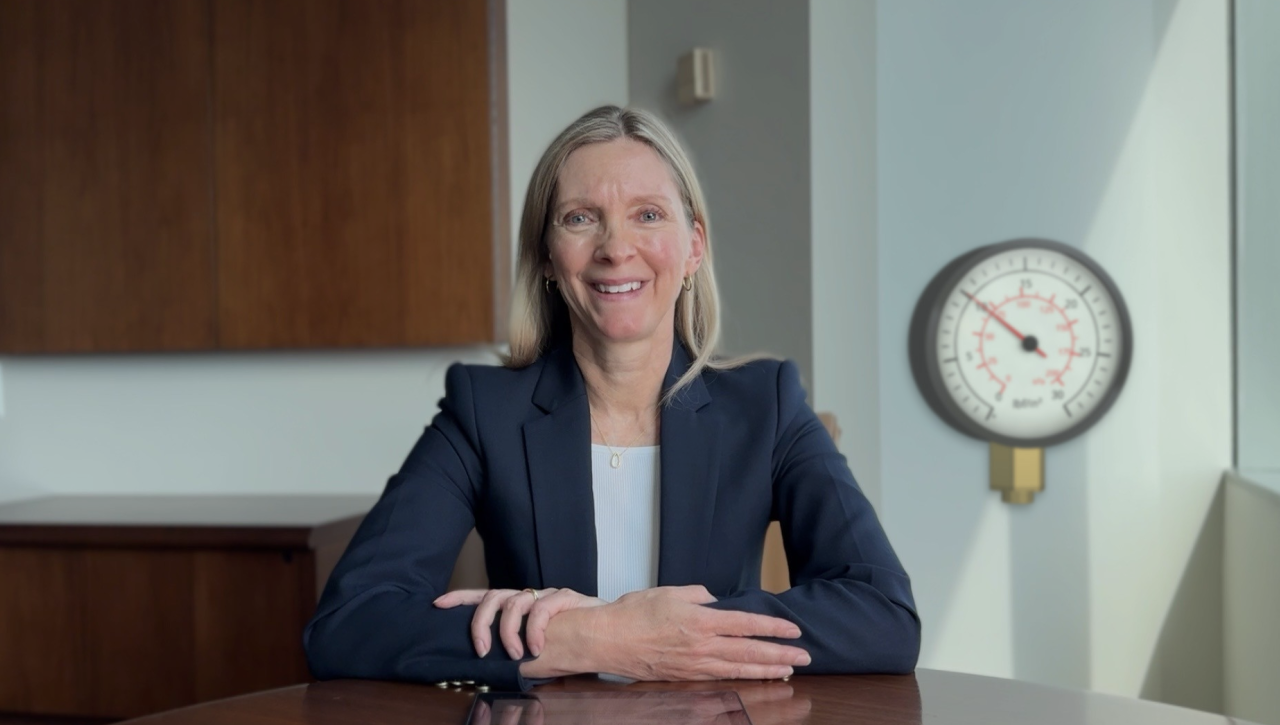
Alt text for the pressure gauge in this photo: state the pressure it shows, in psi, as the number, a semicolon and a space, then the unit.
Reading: 10; psi
